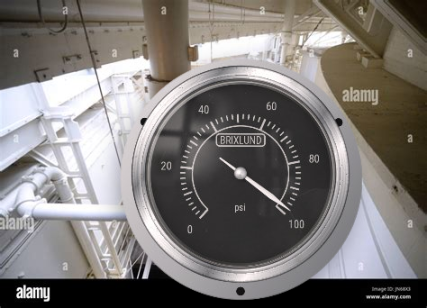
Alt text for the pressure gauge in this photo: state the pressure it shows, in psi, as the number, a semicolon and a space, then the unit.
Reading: 98; psi
